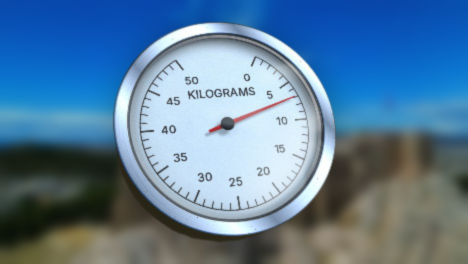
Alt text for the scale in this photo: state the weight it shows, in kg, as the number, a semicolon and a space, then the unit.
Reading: 7; kg
